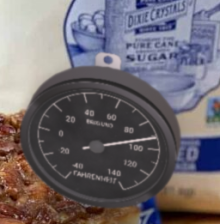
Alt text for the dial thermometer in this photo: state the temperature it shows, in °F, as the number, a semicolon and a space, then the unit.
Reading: 90; °F
